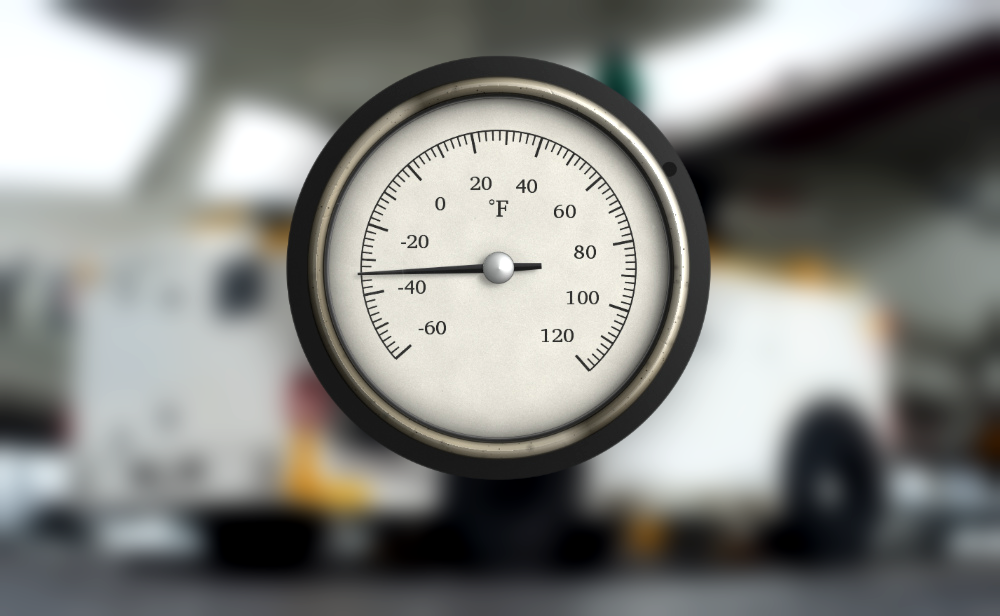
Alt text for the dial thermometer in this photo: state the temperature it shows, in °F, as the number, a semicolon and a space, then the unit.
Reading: -34; °F
